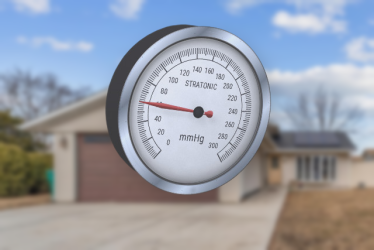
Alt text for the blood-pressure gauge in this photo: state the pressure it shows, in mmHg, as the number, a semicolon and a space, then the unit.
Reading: 60; mmHg
